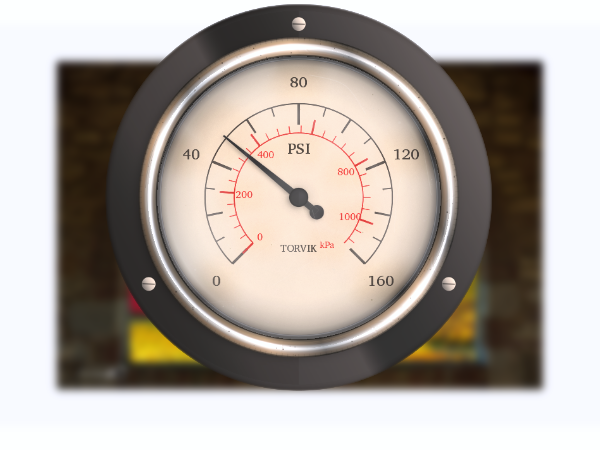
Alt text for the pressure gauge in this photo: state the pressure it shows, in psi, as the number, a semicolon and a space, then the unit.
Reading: 50; psi
